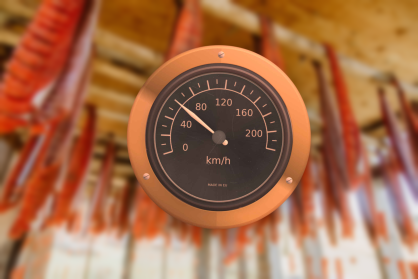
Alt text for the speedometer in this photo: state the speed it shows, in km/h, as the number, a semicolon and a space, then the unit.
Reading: 60; km/h
